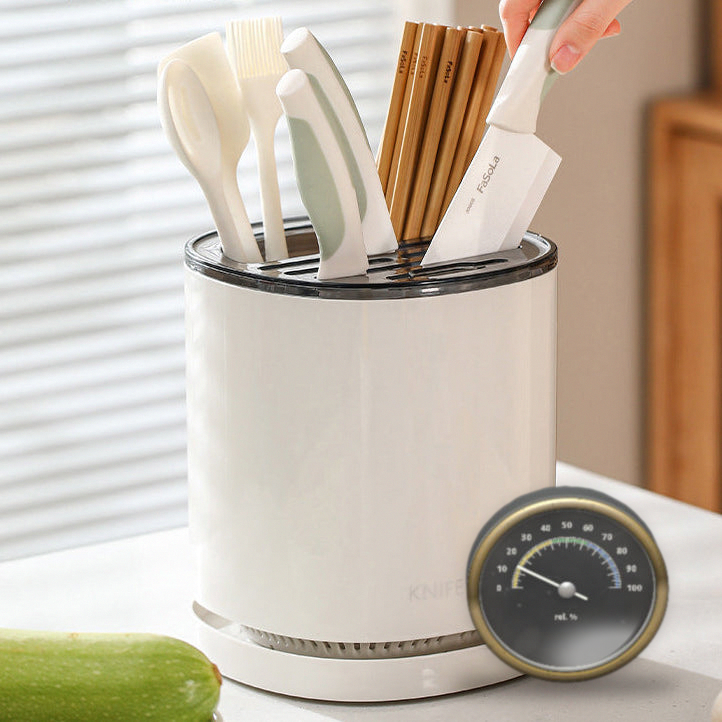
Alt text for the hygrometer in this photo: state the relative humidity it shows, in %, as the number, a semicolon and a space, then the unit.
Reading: 15; %
